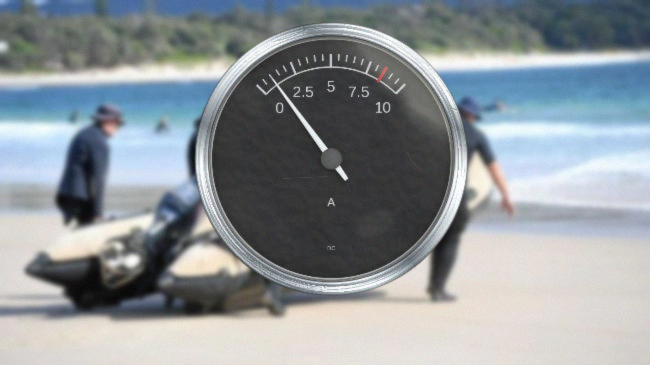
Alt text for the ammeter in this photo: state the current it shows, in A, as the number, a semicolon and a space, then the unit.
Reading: 1; A
